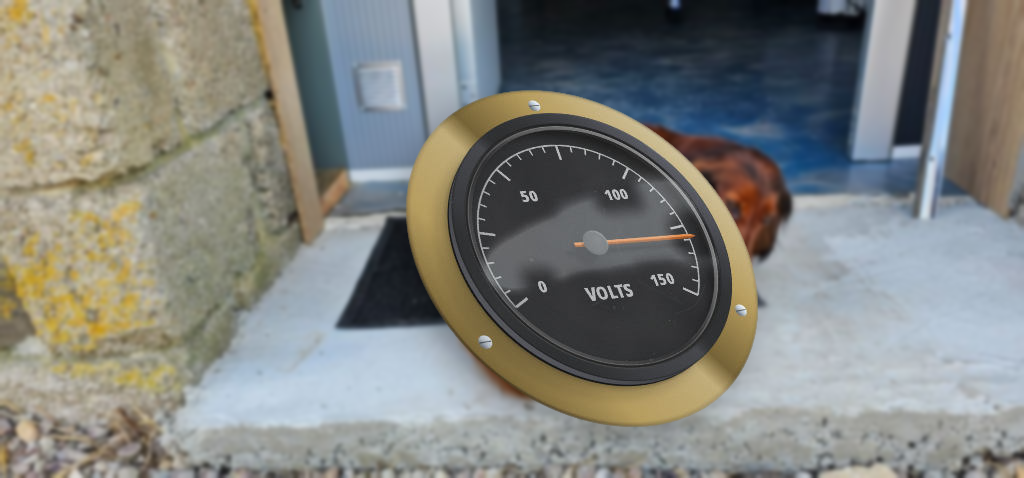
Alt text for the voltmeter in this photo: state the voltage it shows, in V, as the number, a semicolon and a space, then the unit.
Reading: 130; V
